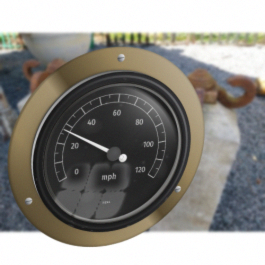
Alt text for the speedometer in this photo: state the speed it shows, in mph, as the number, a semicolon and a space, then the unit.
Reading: 27.5; mph
